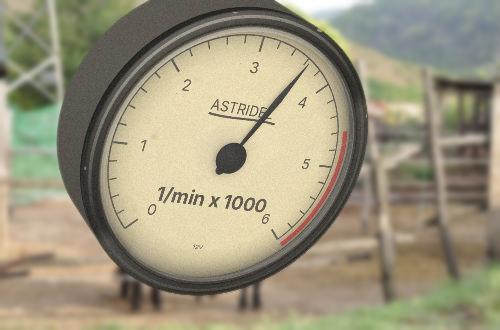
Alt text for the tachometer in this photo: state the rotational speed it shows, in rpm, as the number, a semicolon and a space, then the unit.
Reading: 3600; rpm
